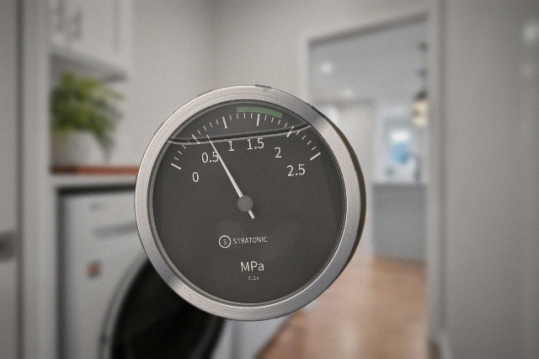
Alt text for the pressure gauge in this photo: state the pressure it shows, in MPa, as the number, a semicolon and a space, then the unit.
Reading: 0.7; MPa
